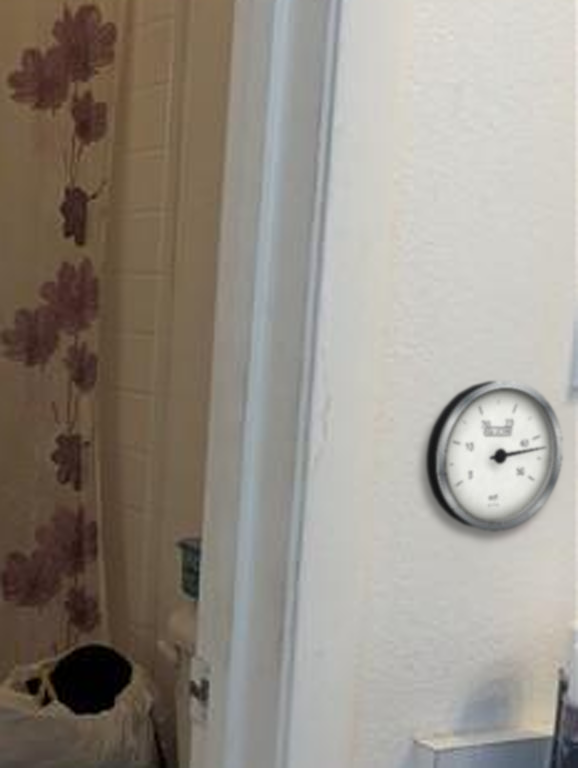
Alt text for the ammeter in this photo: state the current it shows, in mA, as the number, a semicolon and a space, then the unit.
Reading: 42.5; mA
